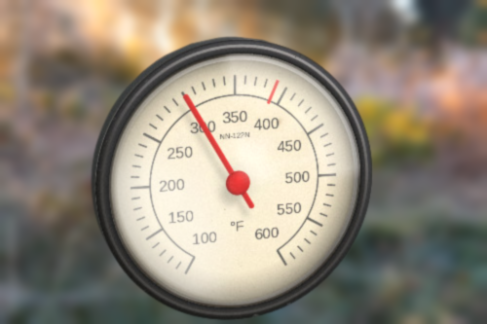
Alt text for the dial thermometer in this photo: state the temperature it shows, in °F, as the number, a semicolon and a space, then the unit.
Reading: 300; °F
